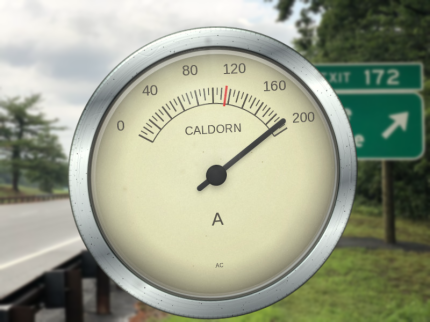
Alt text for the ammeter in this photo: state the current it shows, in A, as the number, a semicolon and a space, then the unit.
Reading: 190; A
